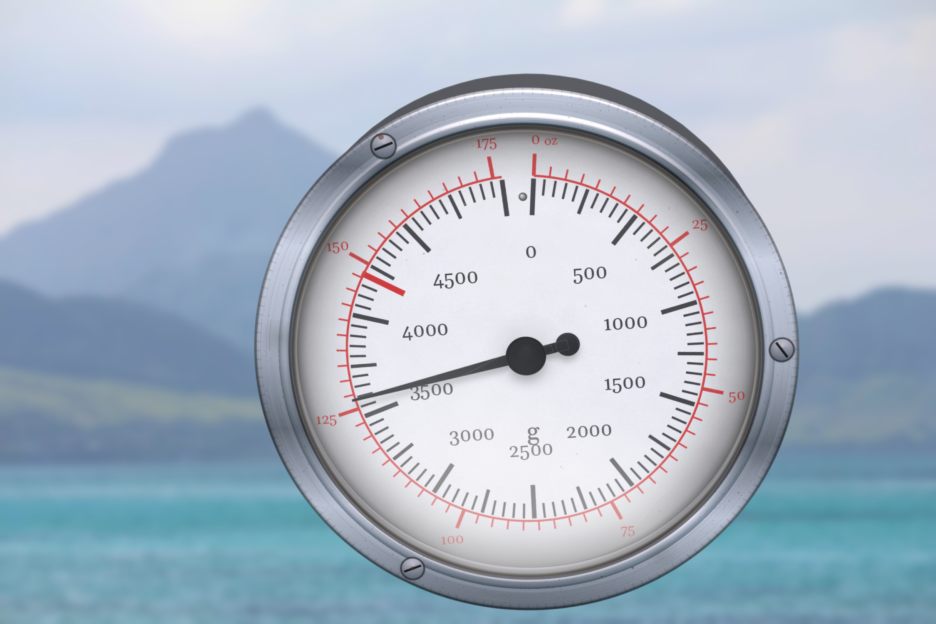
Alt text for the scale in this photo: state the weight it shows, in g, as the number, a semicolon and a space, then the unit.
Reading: 3600; g
